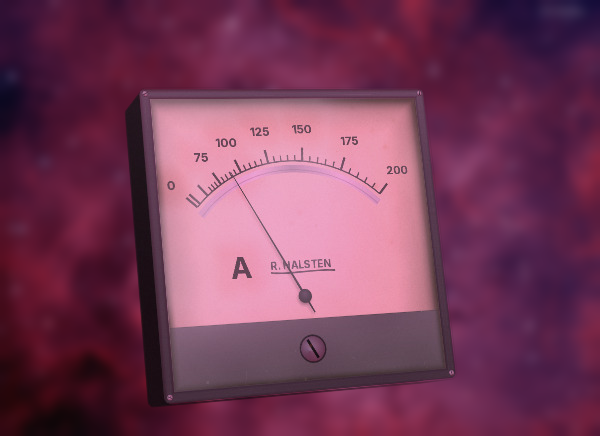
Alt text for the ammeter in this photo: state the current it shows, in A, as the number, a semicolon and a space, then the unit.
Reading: 90; A
